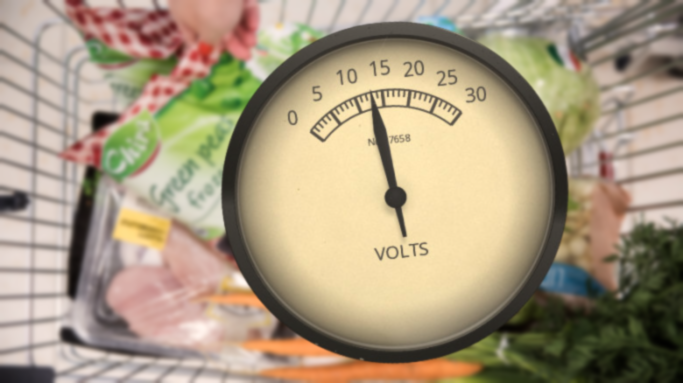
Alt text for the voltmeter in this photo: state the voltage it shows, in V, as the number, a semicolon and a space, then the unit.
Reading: 13; V
